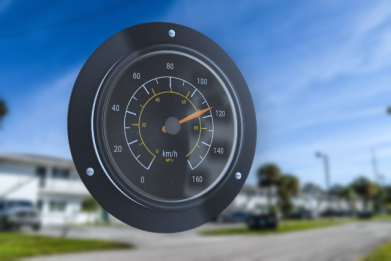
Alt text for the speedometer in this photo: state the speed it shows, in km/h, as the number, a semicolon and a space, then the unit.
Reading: 115; km/h
